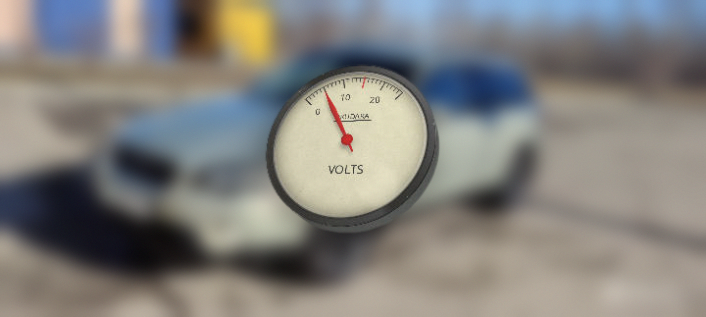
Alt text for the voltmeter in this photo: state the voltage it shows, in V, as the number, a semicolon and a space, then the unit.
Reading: 5; V
